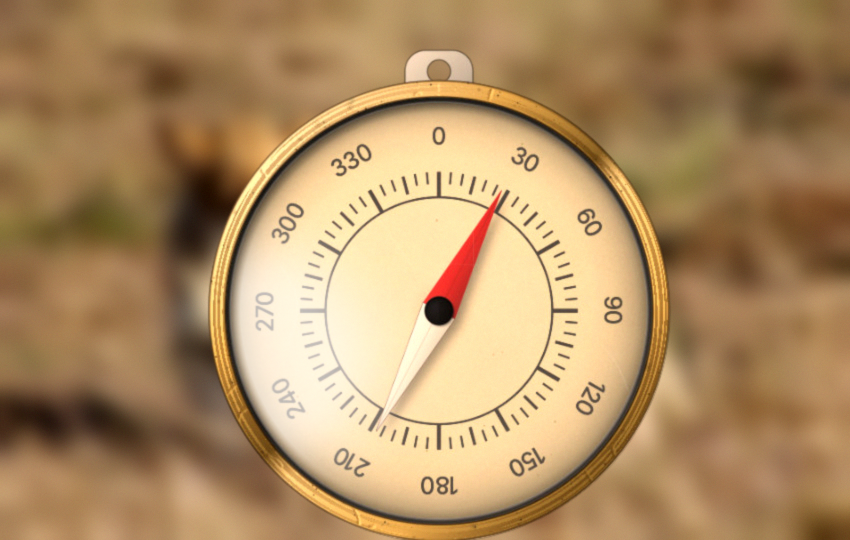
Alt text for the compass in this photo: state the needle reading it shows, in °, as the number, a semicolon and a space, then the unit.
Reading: 27.5; °
